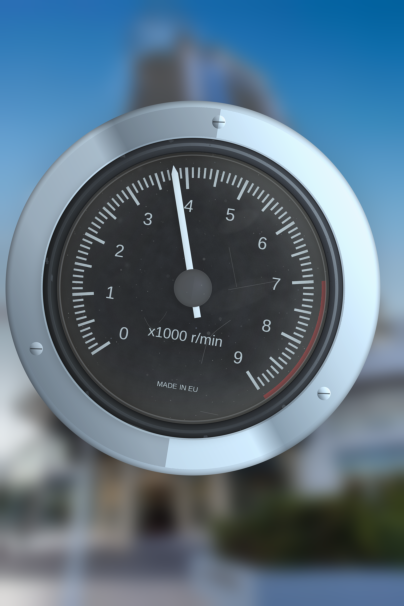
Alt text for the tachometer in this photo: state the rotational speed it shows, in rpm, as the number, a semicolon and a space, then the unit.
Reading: 3800; rpm
